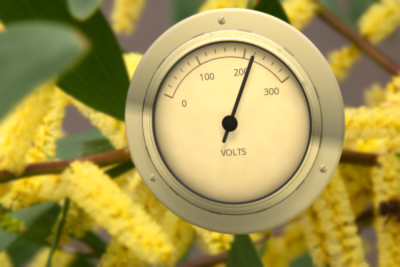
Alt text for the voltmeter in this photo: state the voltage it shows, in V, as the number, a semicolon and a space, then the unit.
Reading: 220; V
